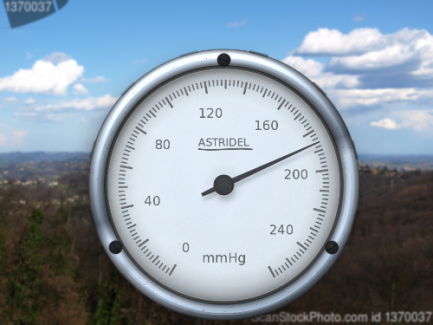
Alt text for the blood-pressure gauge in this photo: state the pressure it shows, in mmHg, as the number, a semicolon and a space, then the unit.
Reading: 186; mmHg
